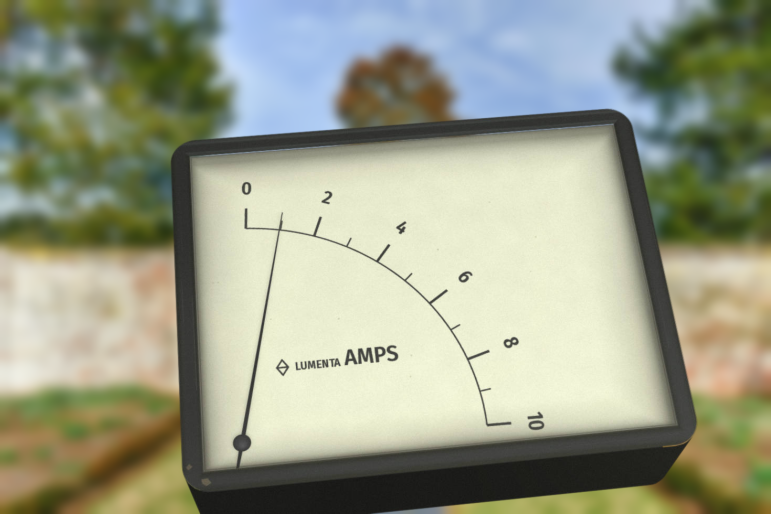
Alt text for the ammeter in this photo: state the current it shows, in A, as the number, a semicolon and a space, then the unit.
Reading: 1; A
